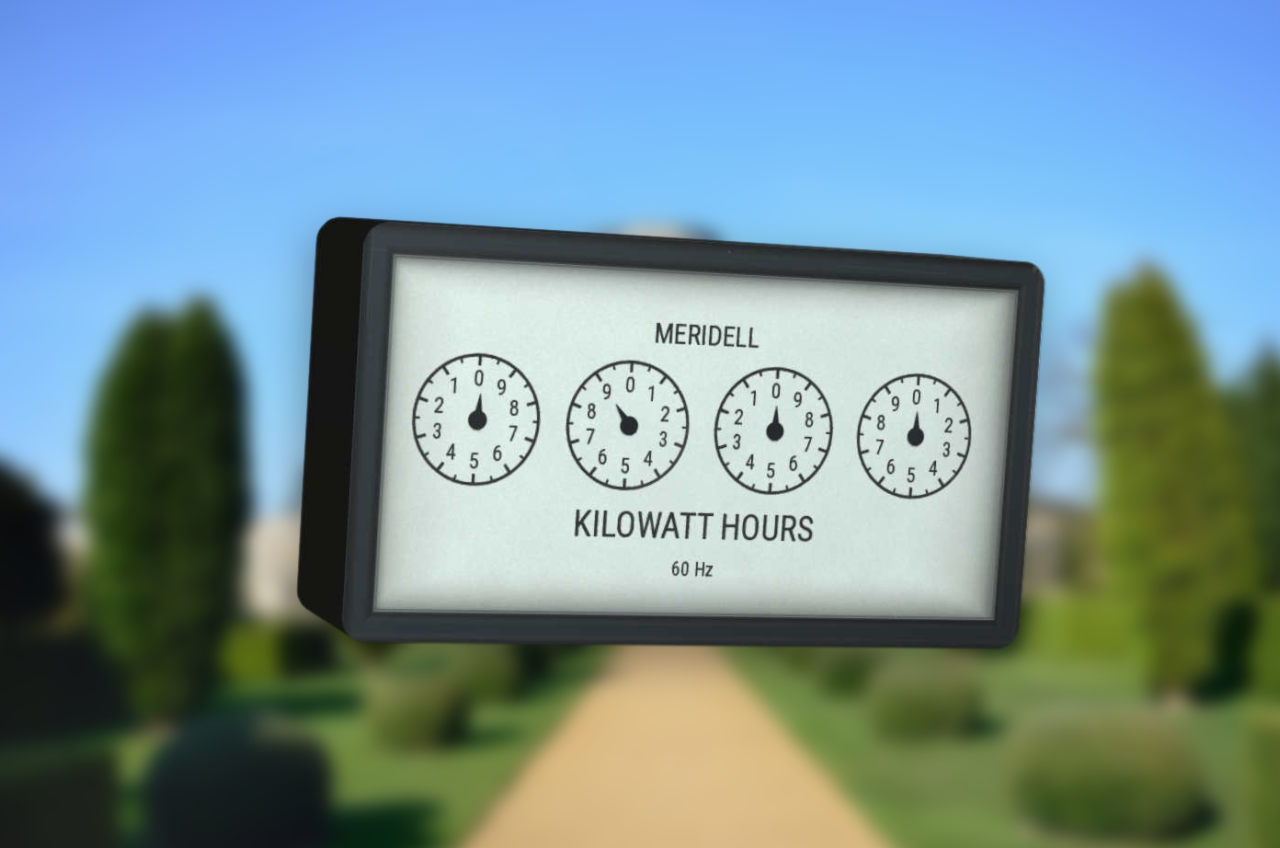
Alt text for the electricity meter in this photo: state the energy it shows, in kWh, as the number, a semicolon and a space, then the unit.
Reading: 9900; kWh
